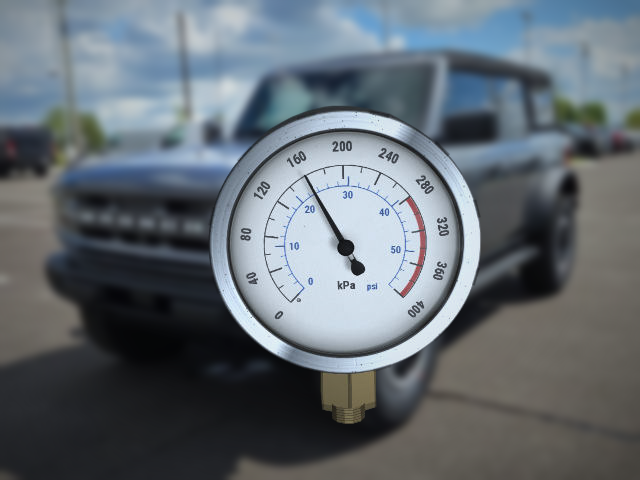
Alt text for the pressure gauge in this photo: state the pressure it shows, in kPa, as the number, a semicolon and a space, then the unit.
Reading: 160; kPa
